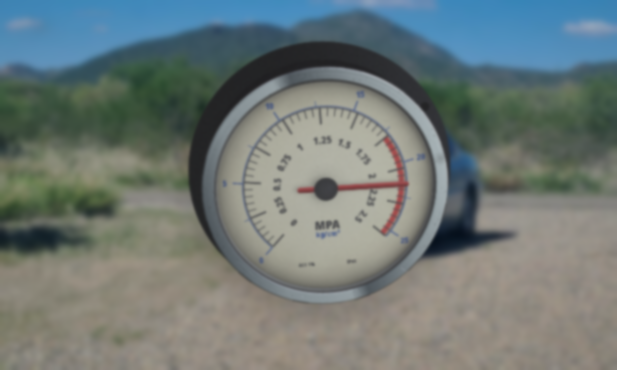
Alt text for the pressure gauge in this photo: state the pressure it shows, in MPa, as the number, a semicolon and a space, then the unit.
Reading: 2.1; MPa
